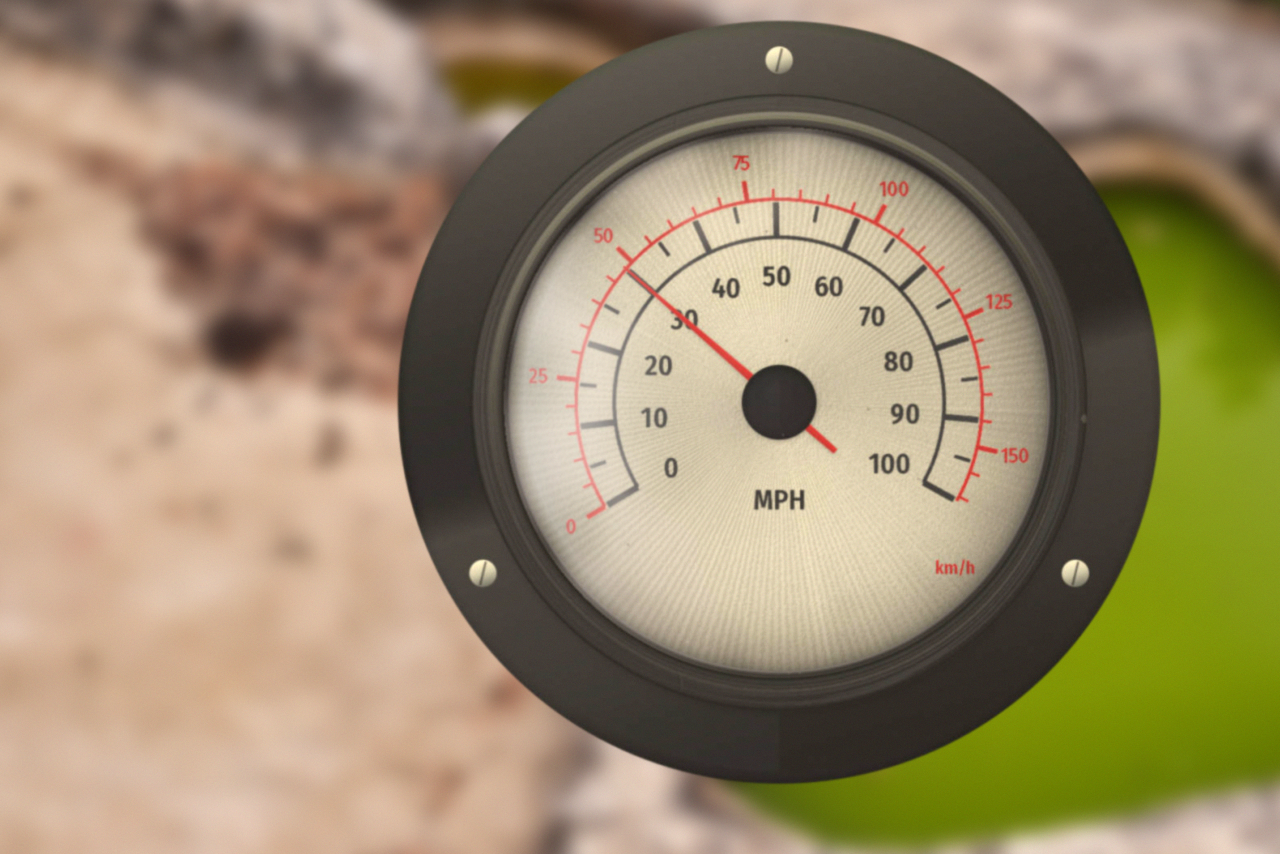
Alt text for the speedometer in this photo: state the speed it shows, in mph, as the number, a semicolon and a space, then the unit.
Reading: 30; mph
